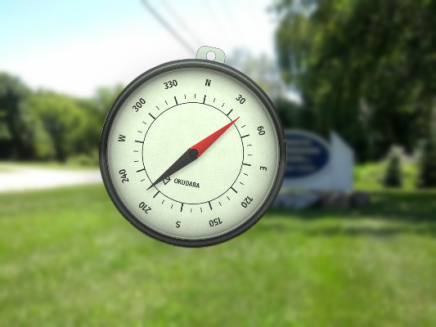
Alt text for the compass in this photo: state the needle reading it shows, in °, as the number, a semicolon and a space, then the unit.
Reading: 40; °
